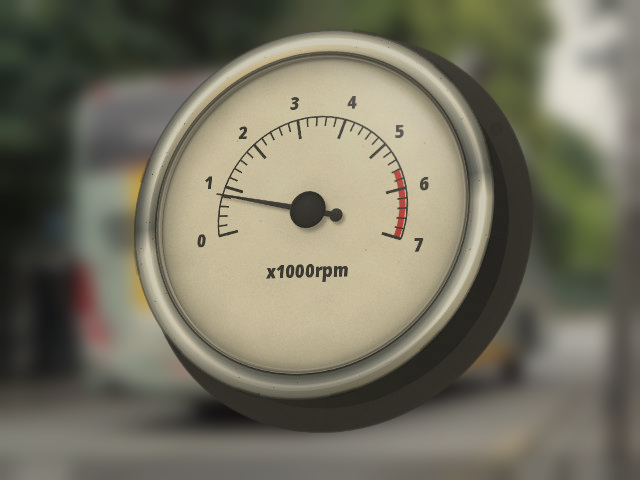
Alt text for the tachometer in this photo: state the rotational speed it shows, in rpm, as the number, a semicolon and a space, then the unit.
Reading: 800; rpm
